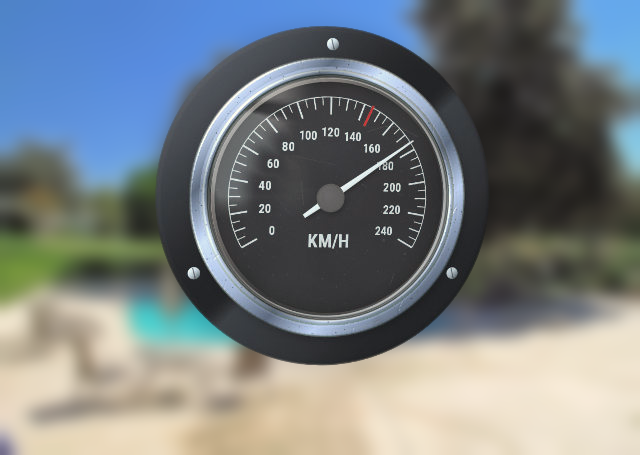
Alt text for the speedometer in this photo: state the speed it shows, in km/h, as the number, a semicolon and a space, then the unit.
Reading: 175; km/h
